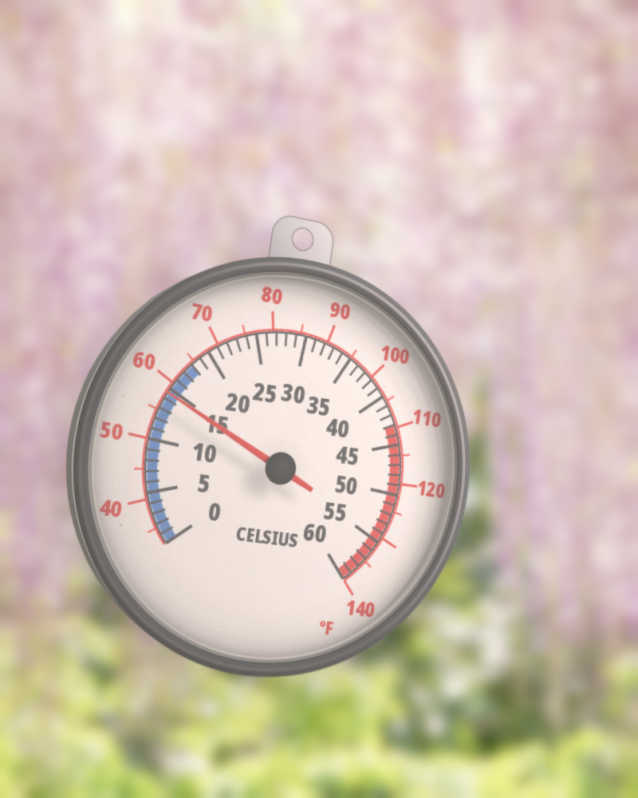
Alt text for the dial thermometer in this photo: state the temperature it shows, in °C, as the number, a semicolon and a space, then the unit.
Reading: 14.5; °C
